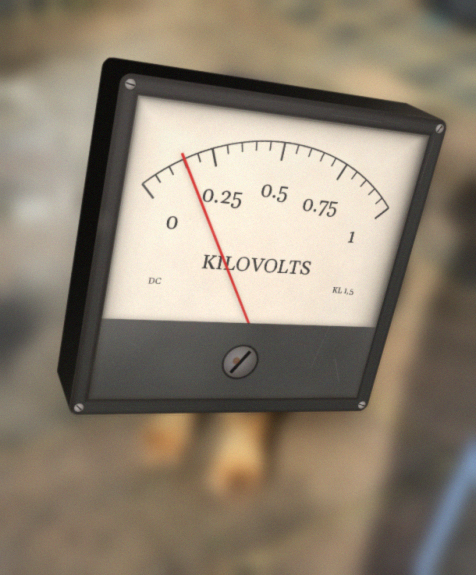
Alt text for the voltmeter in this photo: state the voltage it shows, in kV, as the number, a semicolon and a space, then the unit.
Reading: 0.15; kV
